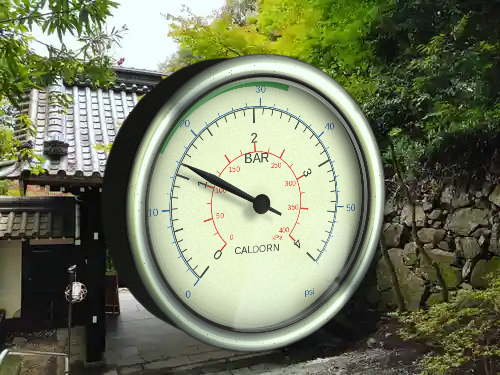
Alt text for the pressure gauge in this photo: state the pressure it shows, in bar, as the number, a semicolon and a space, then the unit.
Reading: 1.1; bar
